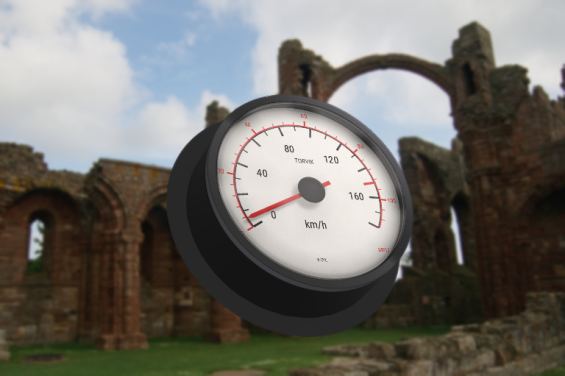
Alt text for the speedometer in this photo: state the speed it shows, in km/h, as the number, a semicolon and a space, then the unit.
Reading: 5; km/h
